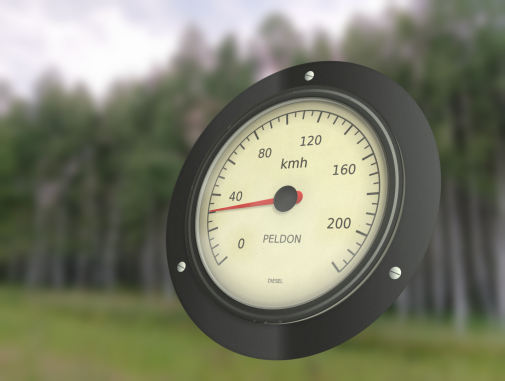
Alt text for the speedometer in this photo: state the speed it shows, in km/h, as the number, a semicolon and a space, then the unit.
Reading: 30; km/h
